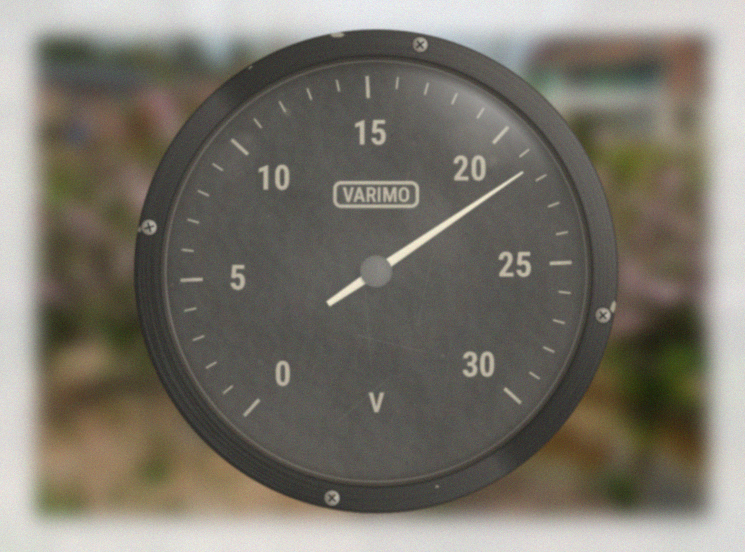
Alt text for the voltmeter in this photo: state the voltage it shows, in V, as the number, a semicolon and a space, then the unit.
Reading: 21.5; V
